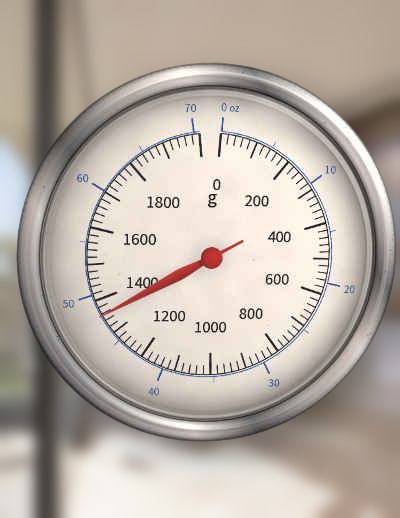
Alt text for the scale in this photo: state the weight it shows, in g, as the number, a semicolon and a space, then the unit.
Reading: 1360; g
